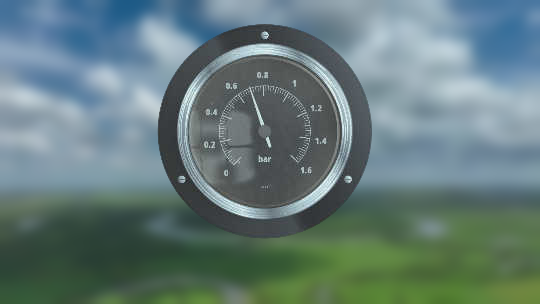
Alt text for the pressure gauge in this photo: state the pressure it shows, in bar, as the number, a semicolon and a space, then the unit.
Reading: 0.7; bar
